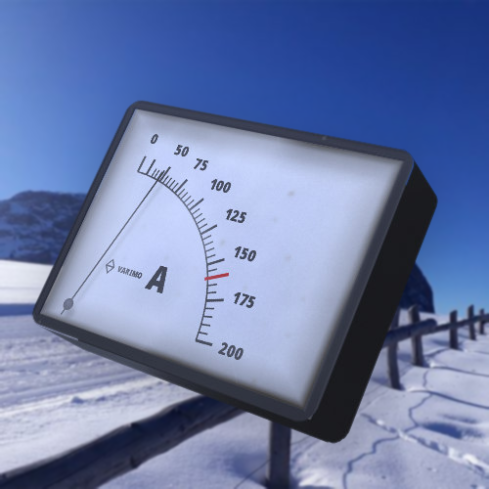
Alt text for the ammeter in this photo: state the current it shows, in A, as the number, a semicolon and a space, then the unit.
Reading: 50; A
